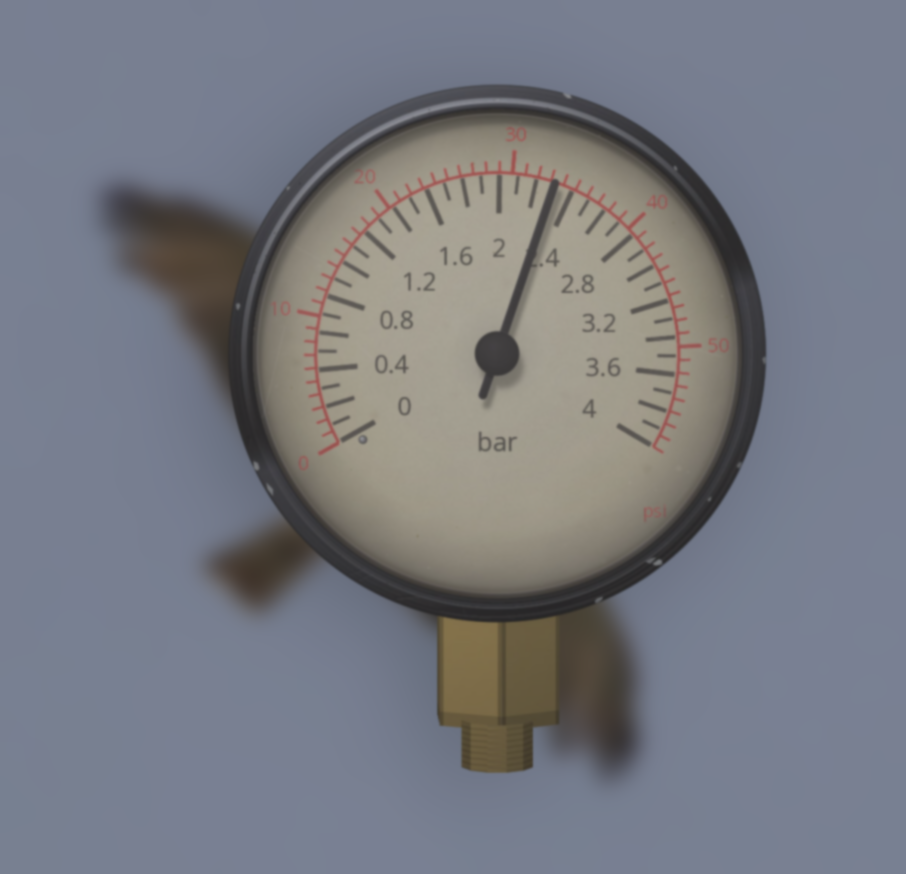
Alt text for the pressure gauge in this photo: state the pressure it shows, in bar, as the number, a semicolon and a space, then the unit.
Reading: 2.3; bar
